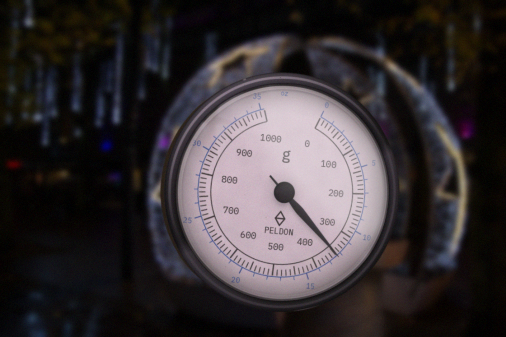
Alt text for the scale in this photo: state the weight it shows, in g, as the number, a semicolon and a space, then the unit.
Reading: 350; g
